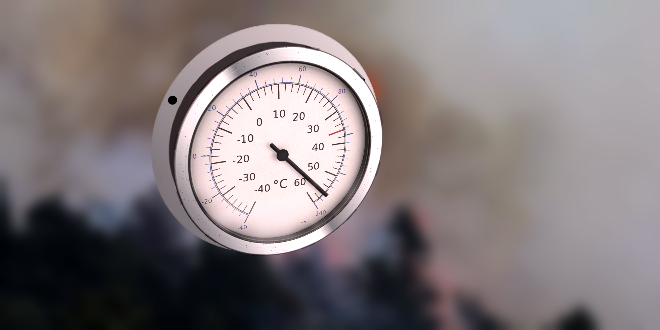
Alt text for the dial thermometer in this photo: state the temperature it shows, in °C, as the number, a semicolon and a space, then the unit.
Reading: 56; °C
